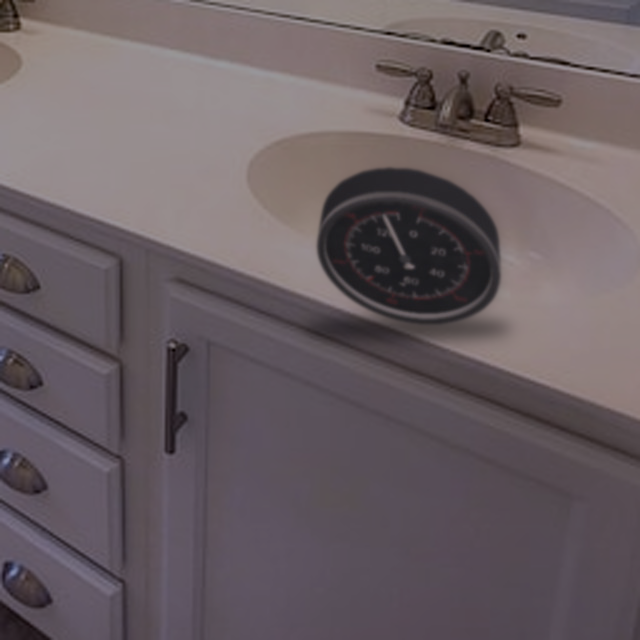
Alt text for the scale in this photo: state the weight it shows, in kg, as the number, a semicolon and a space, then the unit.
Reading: 125; kg
